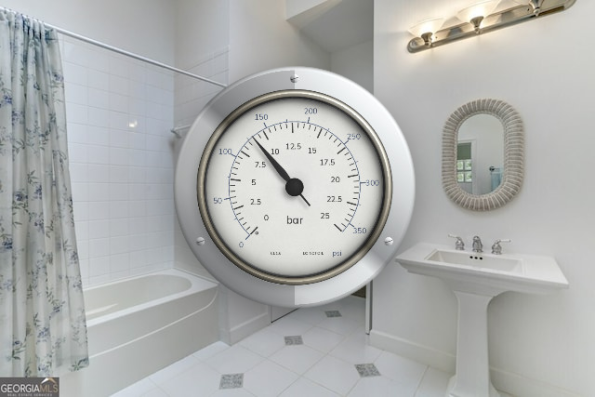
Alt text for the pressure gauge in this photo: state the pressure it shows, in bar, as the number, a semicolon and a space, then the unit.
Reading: 9; bar
